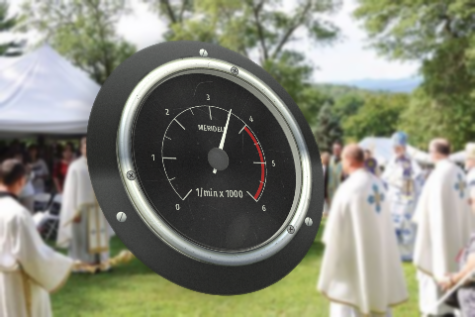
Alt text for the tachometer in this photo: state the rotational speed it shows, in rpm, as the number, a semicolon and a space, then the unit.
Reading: 3500; rpm
